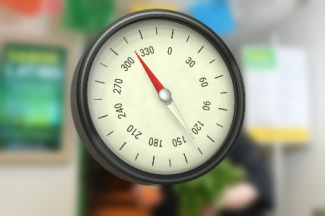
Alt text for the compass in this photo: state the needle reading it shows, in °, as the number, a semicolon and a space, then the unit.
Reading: 315; °
